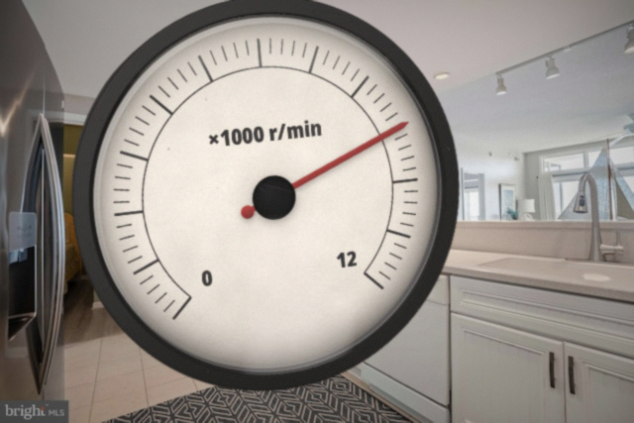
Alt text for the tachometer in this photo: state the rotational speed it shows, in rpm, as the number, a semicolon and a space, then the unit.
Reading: 9000; rpm
